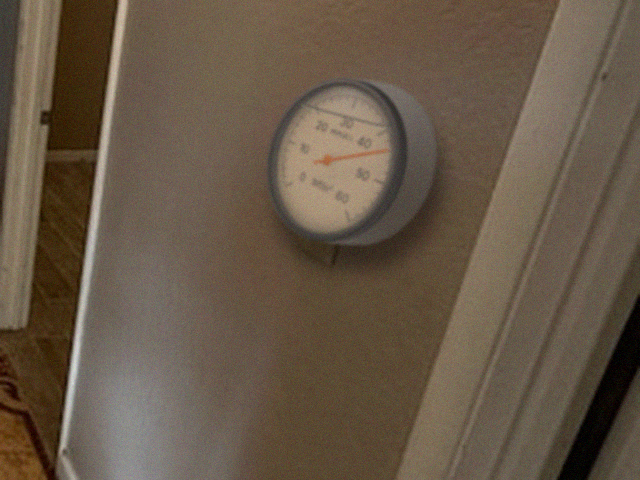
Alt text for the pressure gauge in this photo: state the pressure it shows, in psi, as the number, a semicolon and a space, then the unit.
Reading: 44; psi
